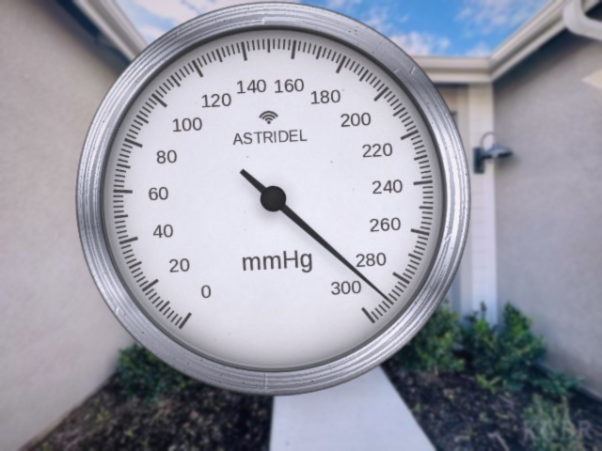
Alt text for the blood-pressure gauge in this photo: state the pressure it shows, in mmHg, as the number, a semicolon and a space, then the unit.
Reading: 290; mmHg
